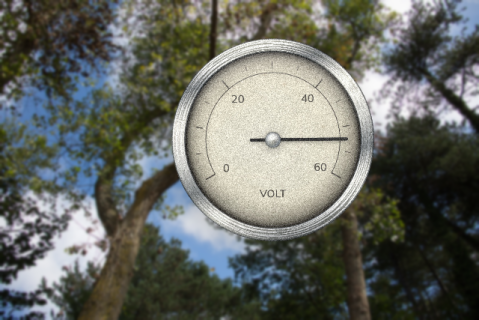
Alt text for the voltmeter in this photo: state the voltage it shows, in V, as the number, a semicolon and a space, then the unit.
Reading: 52.5; V
